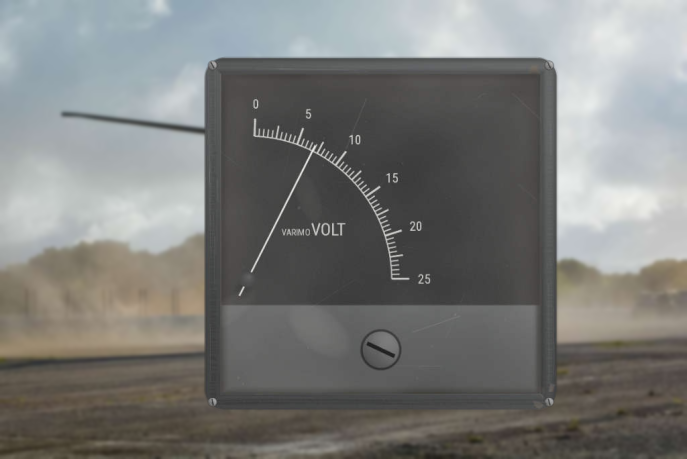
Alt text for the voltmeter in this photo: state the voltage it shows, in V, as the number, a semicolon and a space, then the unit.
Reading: 7; V
